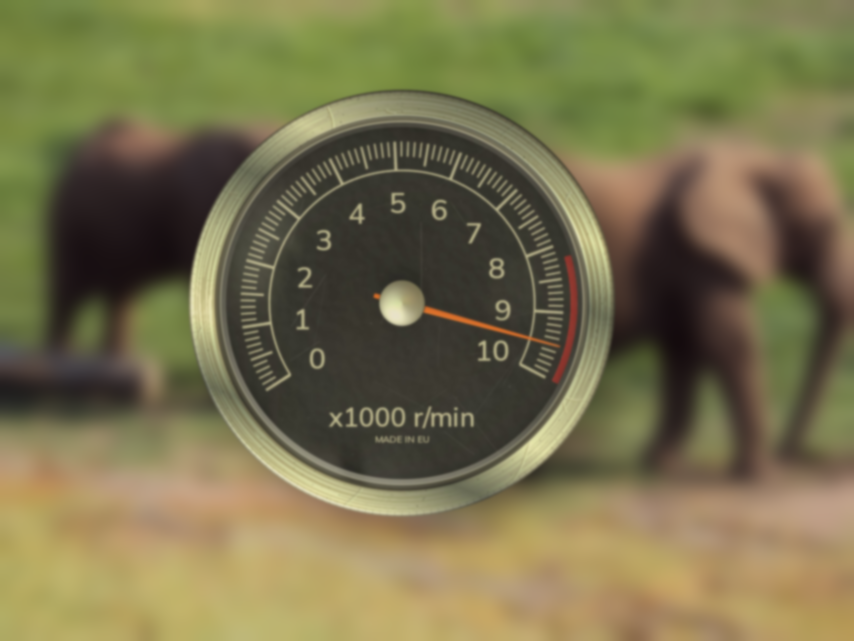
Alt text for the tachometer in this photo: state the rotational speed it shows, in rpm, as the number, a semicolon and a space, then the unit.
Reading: 9500; rpm
